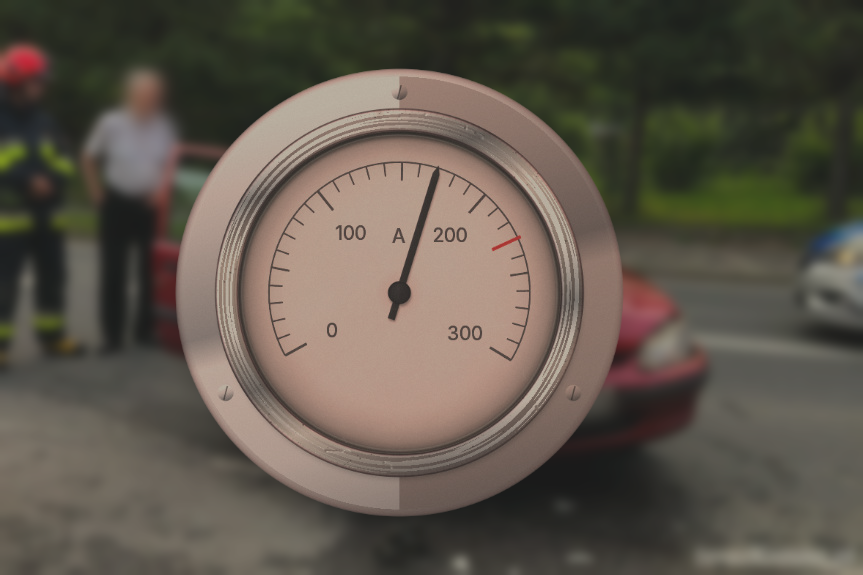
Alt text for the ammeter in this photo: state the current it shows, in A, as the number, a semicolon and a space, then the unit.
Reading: 170; A
